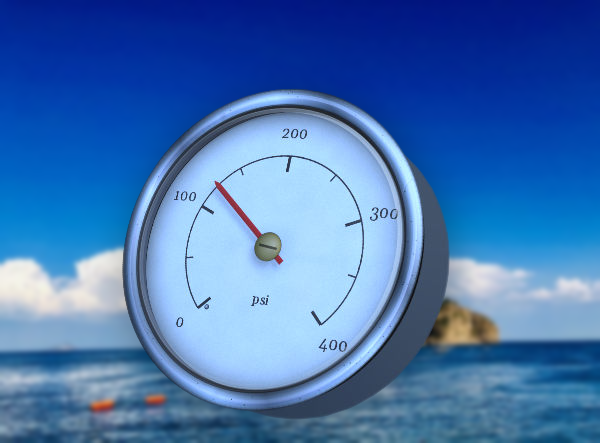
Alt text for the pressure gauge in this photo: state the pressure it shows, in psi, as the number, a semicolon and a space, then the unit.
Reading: 125; psi
